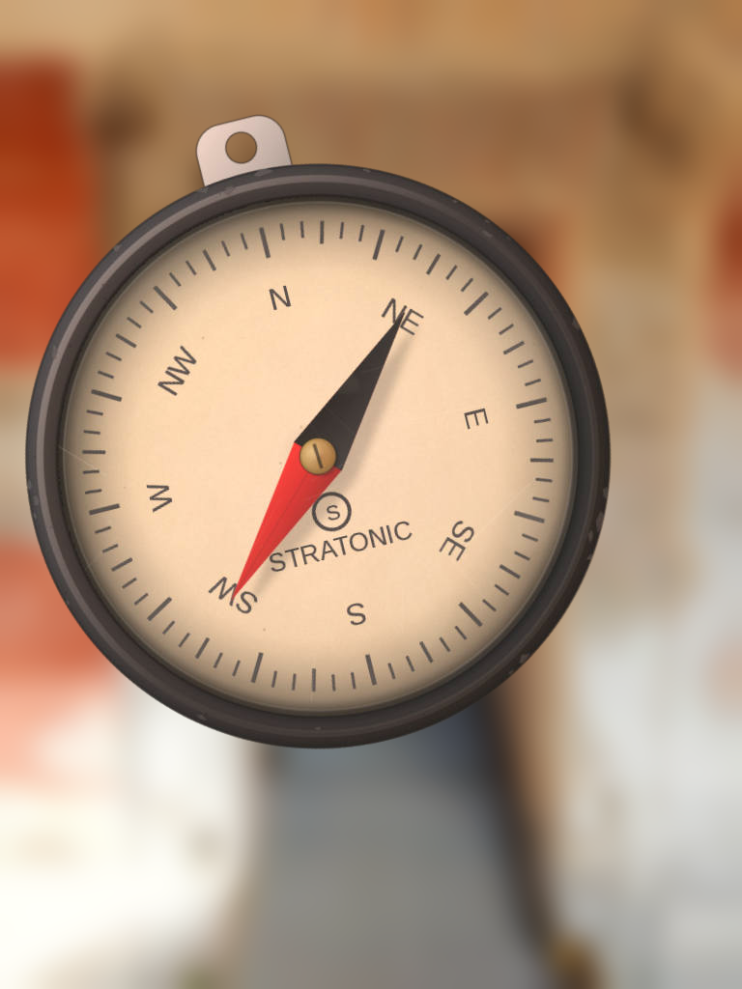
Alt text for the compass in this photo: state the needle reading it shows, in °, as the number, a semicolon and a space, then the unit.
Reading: 225; °
